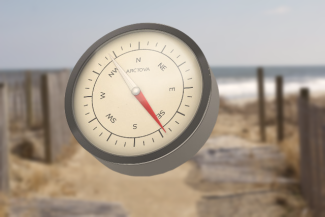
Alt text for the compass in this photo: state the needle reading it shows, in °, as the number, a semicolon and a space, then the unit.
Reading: 145; °
